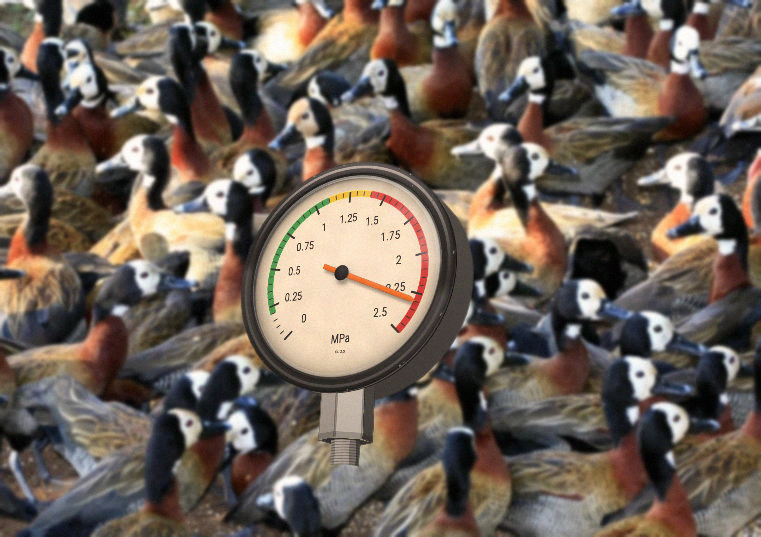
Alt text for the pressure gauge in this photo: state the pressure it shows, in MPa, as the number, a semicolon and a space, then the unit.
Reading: 2.3; MPa
